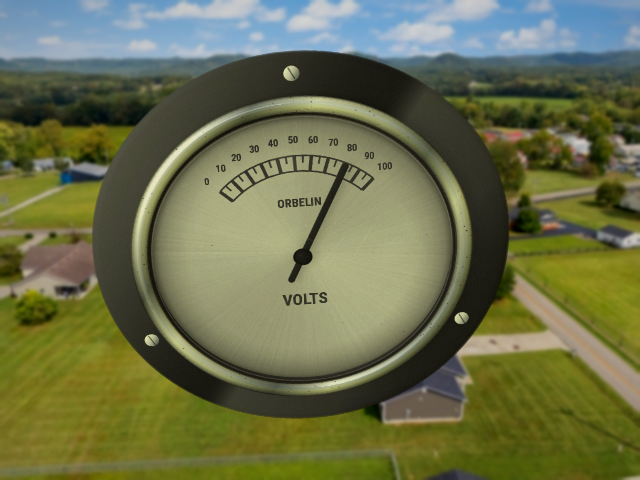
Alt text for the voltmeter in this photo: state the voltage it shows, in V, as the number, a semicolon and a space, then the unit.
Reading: 80; V
